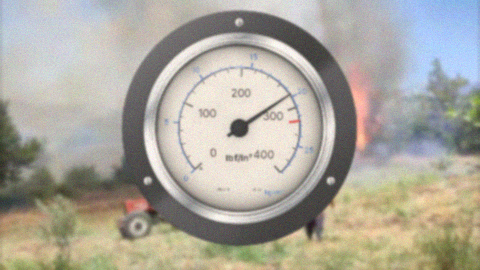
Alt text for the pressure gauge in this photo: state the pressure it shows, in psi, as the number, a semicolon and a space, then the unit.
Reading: 280; psi
